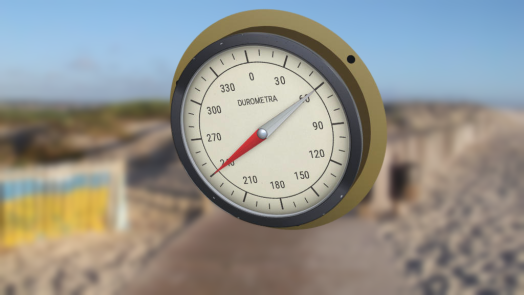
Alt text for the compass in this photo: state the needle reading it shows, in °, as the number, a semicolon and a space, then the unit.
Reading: 240; °
